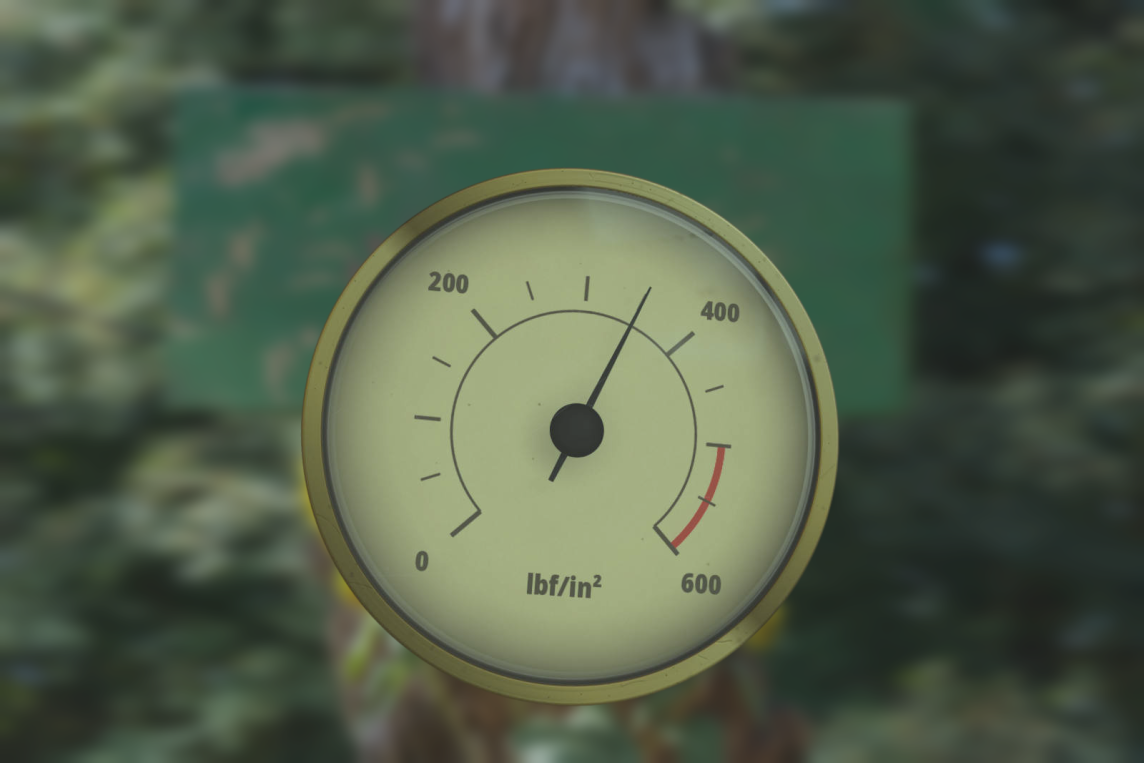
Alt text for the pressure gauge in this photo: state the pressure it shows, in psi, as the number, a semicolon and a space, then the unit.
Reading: 350; psi
